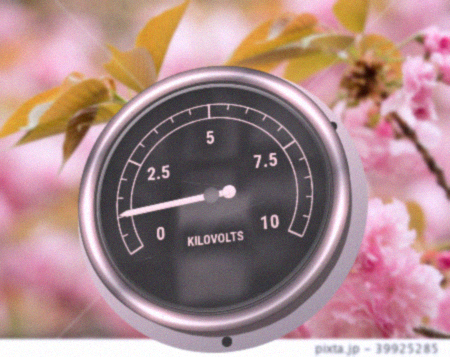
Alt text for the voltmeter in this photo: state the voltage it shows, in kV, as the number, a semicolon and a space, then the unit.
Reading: 1; kV
